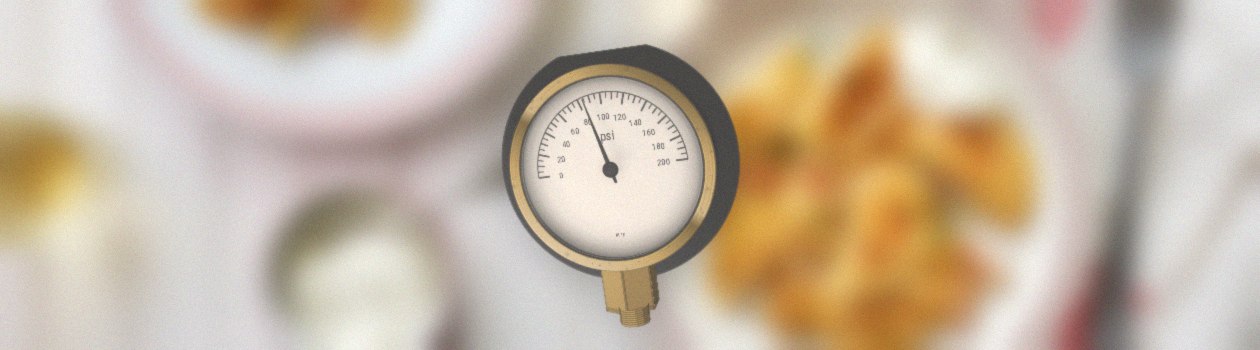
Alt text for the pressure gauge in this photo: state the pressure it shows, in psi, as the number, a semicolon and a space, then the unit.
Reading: 85; psi
